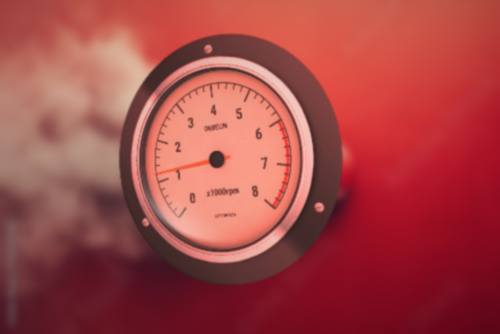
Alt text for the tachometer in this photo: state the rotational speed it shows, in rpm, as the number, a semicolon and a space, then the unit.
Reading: 1200; rpm
